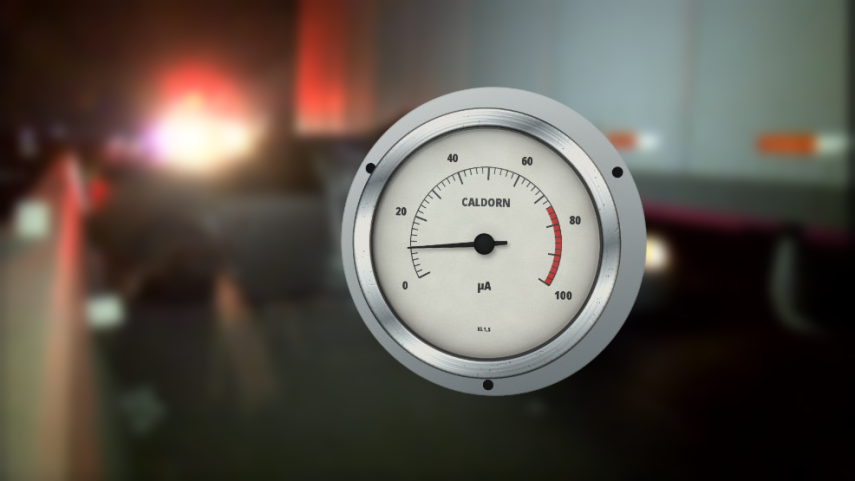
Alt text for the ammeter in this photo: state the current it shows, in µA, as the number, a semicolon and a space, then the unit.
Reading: 10; µA
